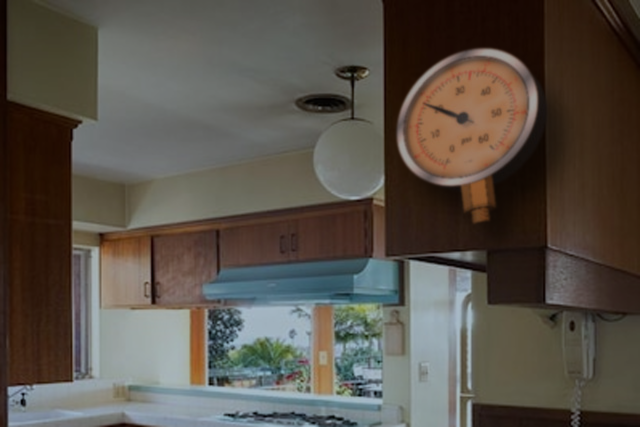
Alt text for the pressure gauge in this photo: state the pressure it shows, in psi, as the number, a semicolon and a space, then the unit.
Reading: 20; psi
